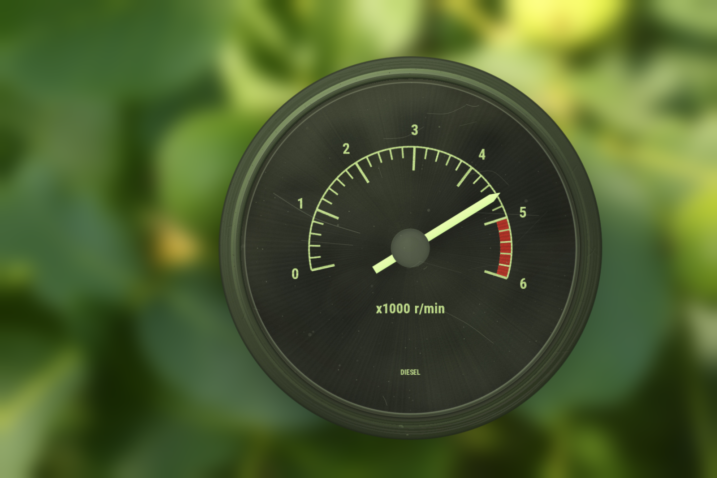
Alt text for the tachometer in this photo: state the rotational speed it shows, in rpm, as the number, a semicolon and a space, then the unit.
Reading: 4600; rpm
